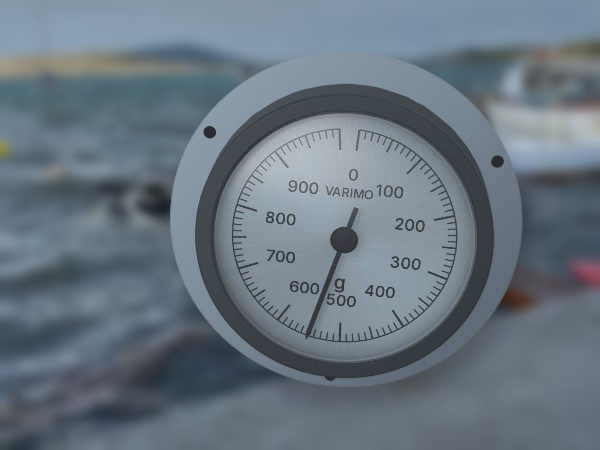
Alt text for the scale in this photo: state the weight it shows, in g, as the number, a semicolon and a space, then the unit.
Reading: 550; g
